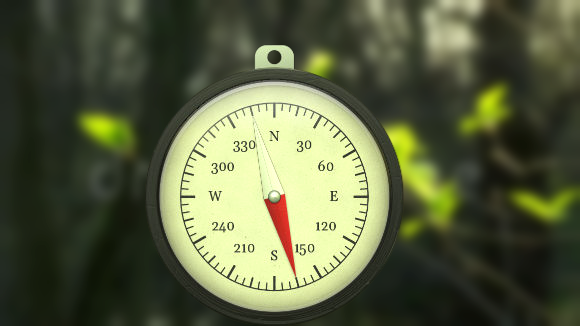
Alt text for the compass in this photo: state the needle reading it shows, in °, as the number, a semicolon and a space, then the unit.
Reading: 165; °
